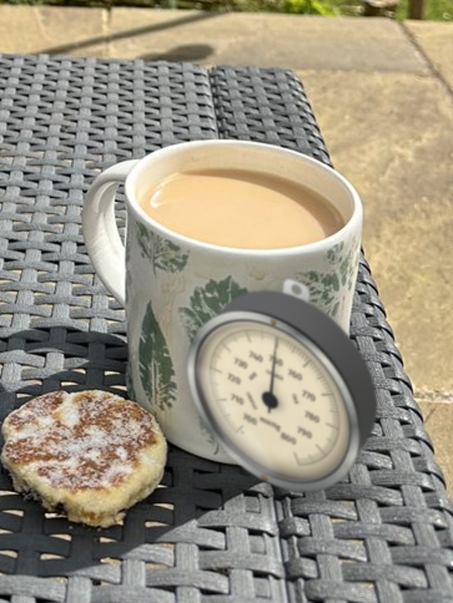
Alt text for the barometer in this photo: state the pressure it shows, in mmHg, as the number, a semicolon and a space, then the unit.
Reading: 750; mmHg
